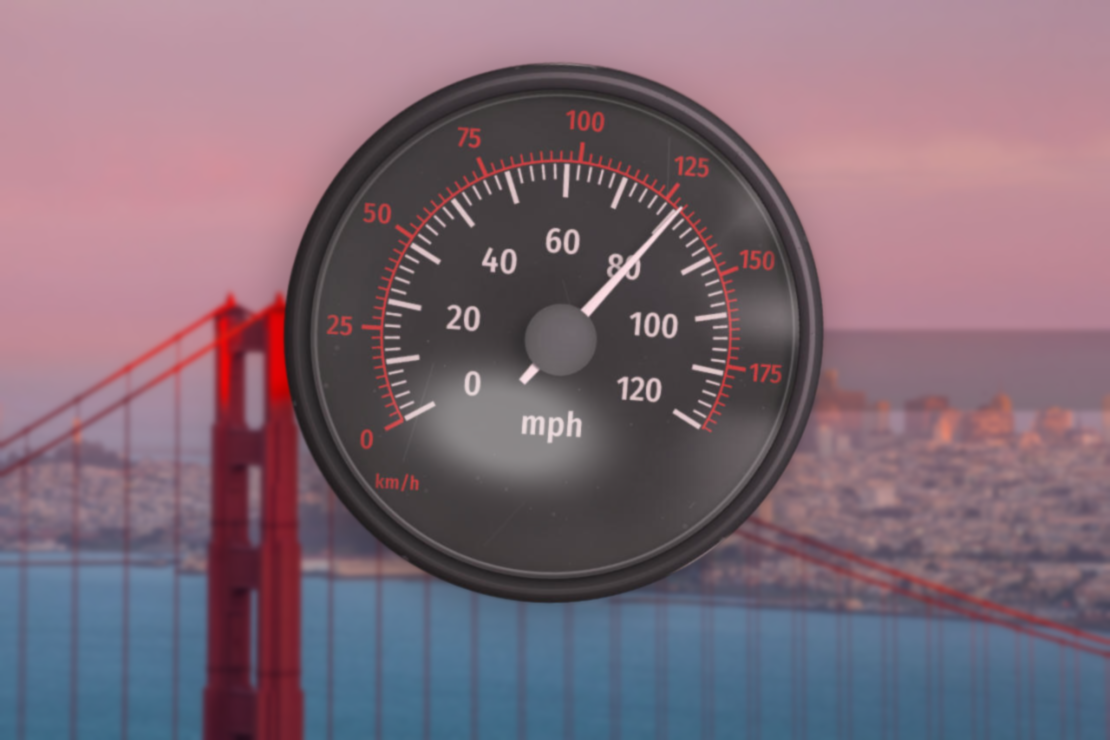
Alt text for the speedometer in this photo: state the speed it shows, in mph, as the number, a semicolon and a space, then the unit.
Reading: 80; mph
